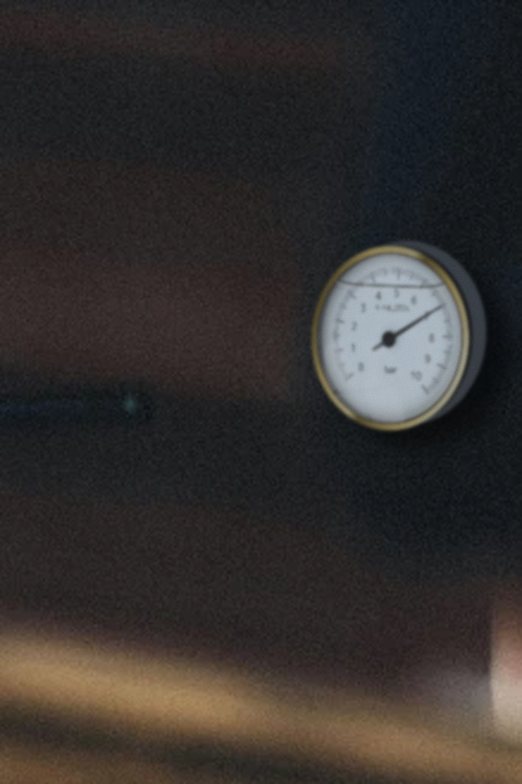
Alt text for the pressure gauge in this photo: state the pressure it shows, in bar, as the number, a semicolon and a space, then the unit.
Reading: 7; bar
